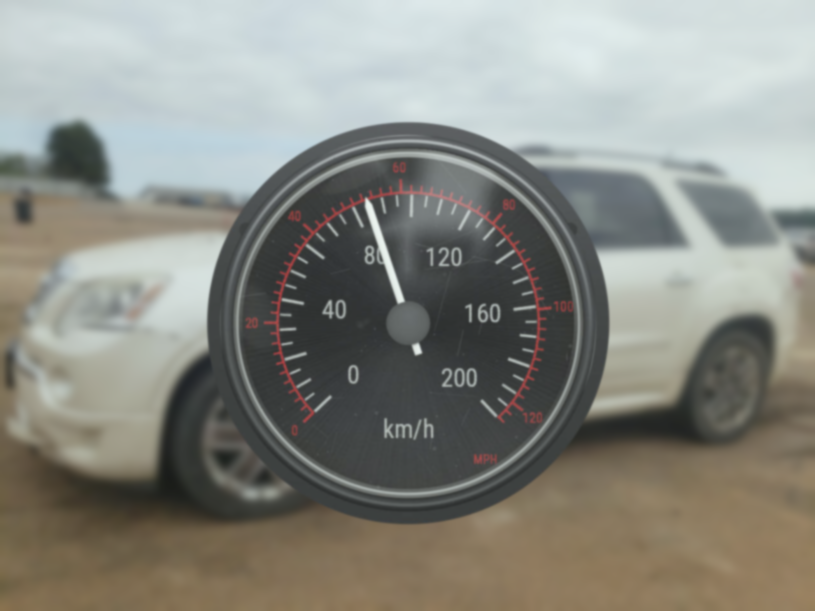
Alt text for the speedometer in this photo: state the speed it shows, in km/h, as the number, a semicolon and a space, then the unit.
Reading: 85; km/h
